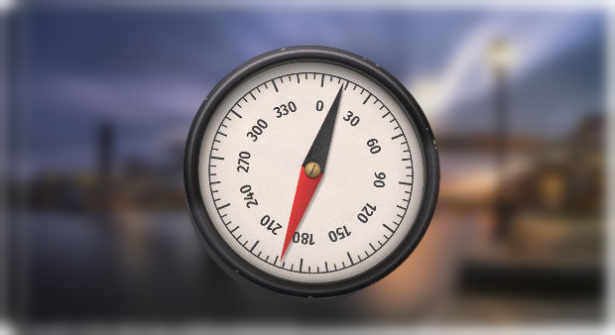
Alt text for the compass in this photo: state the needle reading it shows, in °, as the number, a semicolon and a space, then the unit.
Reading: 192.5; °
